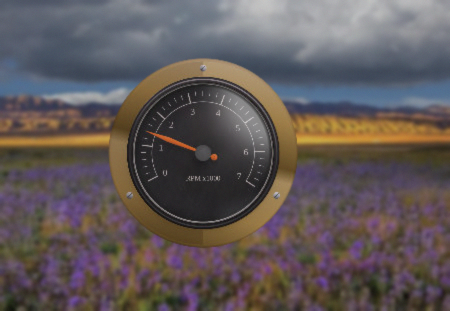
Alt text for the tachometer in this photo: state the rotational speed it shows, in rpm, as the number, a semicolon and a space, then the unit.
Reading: 1400; rpm
